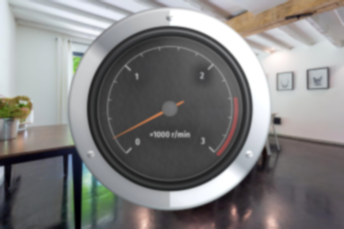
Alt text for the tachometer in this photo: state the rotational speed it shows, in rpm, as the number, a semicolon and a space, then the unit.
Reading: 200; rpm
